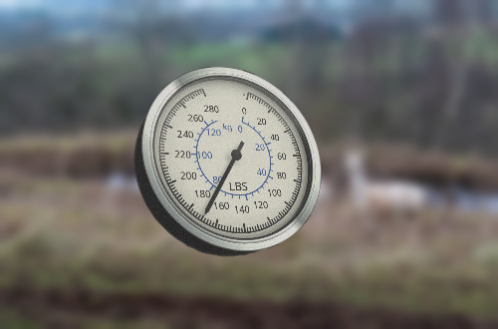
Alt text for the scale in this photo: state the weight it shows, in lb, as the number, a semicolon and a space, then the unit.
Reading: 170; lb
